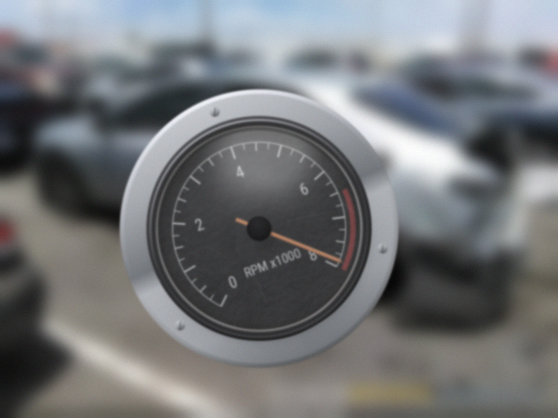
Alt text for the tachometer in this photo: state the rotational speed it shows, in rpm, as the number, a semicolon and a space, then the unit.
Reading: 7875; rpm
